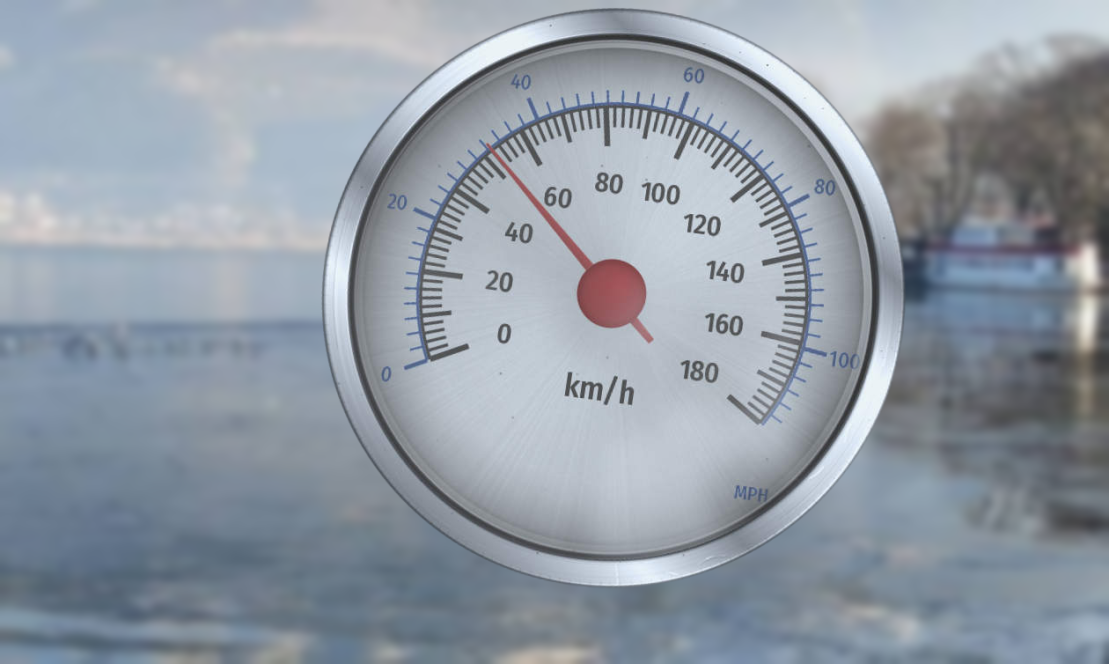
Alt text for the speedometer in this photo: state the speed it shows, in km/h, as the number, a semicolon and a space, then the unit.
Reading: 52; km/h
